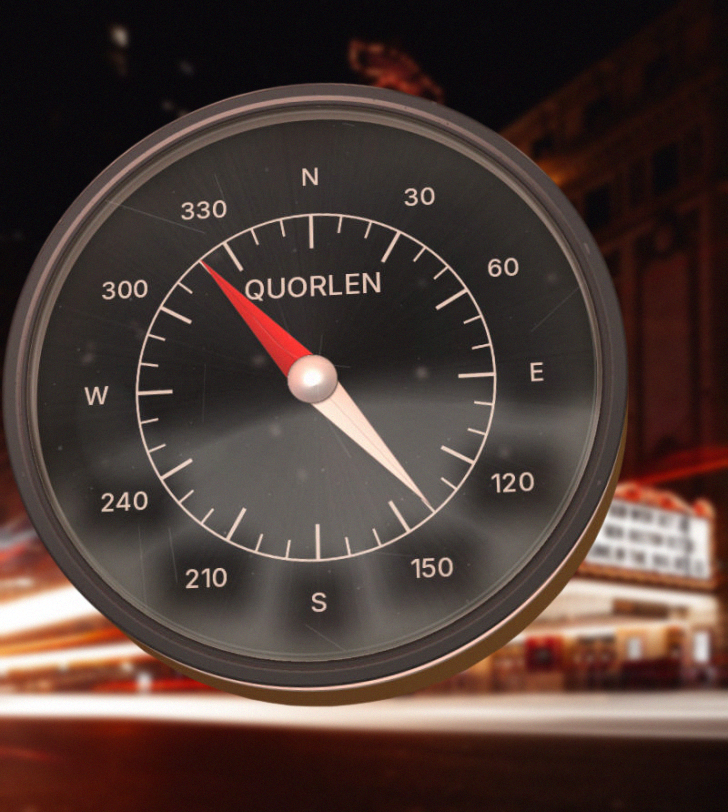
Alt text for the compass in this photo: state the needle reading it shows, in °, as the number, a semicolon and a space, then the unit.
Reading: 320; °
